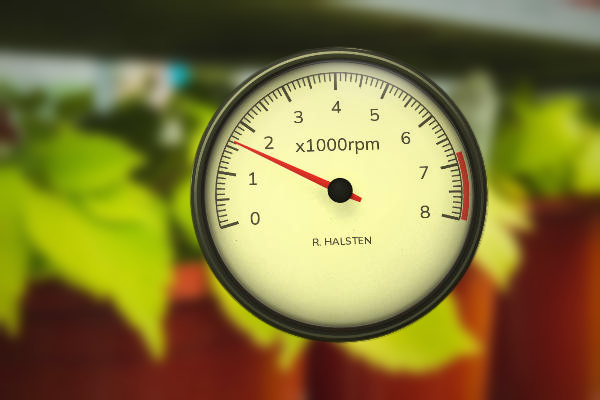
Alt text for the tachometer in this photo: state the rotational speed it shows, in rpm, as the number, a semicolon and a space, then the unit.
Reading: 1600; rpm
